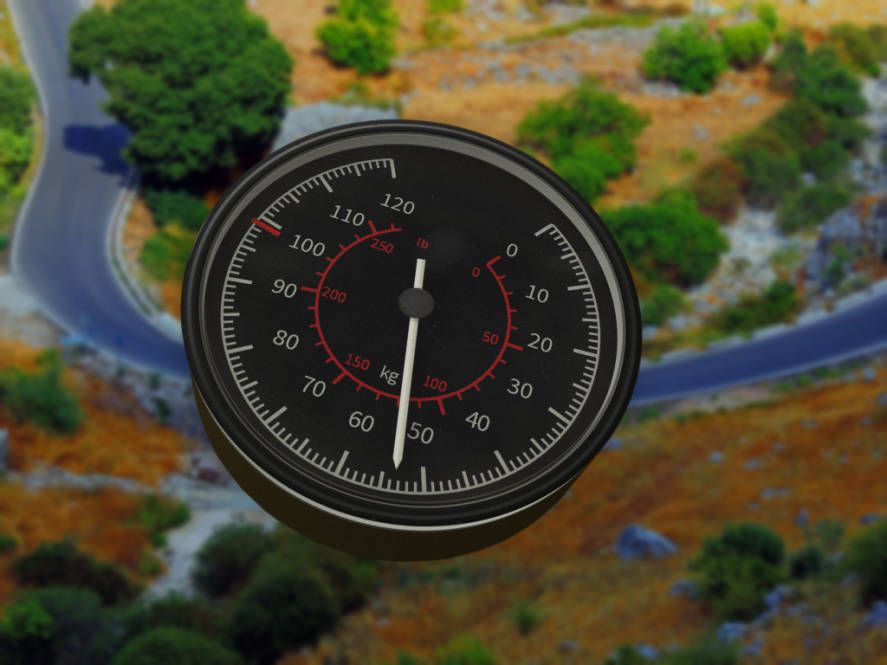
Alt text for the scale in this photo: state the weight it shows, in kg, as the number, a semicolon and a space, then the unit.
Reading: 53.5; kg
